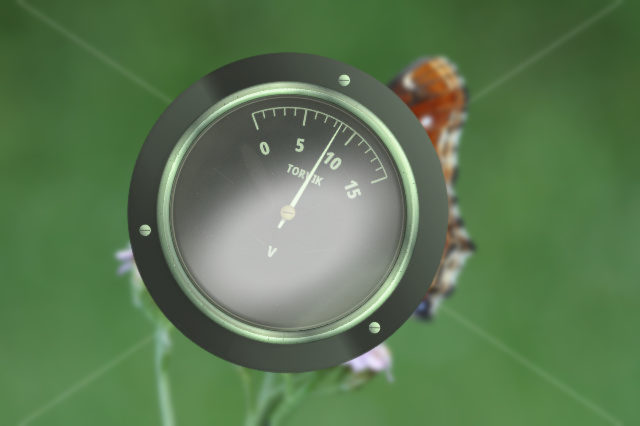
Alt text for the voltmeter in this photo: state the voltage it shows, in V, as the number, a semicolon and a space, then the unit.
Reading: 8.5; V
